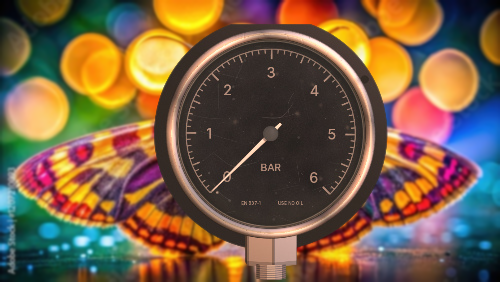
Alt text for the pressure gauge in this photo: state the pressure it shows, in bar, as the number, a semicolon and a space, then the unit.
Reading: 0; bar
